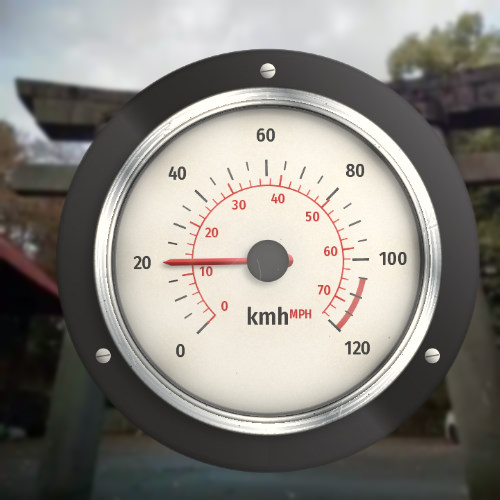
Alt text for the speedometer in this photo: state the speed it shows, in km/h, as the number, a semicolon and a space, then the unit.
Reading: 20; km/h
